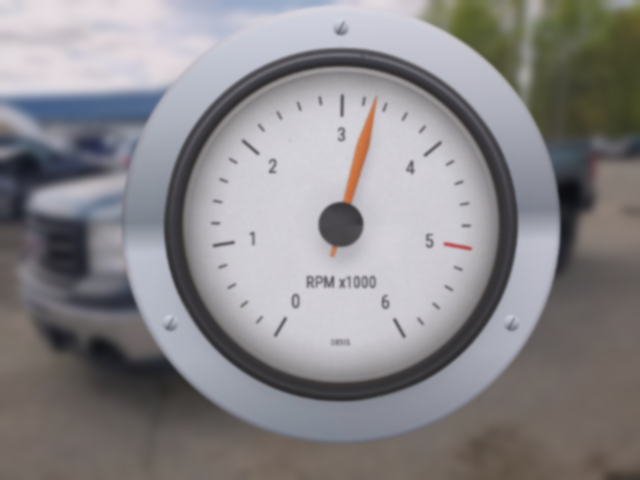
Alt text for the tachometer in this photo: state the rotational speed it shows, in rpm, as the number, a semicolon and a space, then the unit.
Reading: 3300; rpm
